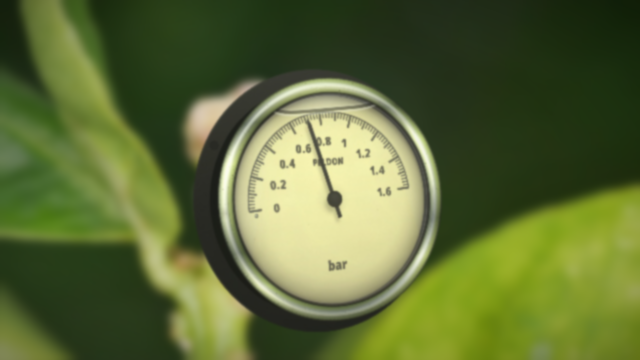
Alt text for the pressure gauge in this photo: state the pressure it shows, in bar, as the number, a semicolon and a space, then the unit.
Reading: 0.7; bar
